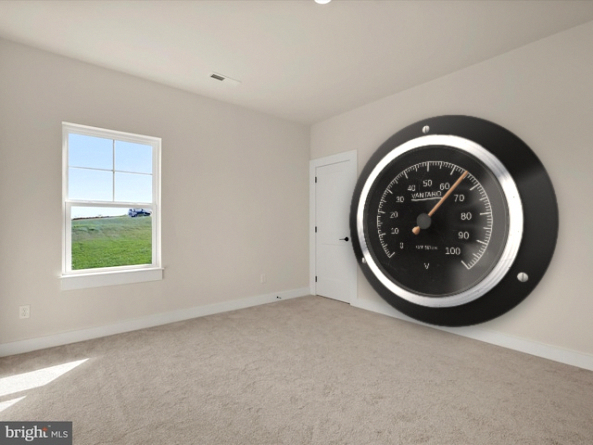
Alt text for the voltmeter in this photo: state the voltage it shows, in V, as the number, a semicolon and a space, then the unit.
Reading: 65; V
